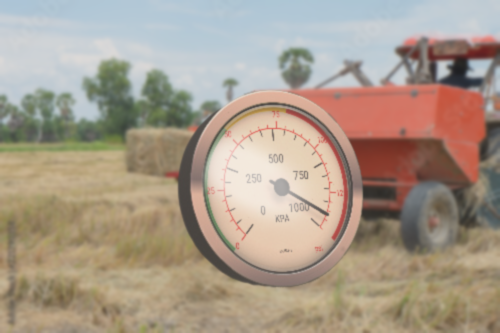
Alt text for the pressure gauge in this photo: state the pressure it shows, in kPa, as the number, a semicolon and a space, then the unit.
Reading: 950; kPa
